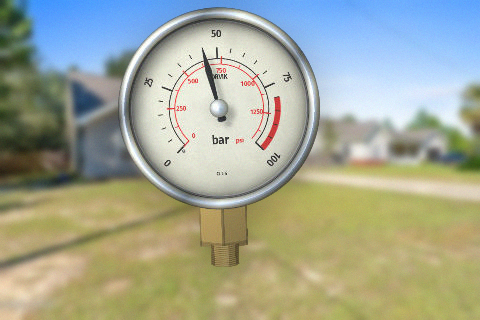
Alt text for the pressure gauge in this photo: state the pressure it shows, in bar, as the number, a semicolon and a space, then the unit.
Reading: 45; bar
